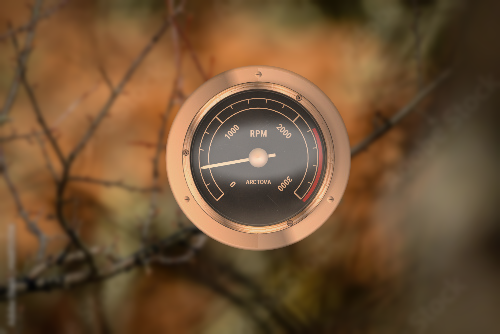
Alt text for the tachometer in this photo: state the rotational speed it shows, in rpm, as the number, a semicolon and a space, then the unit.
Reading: 400; rpm
